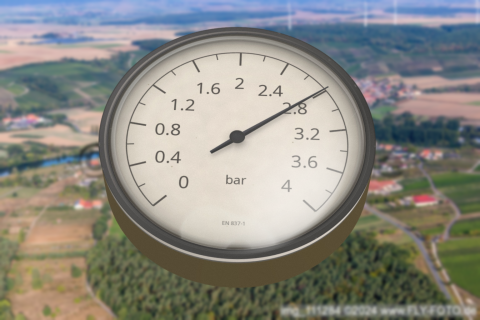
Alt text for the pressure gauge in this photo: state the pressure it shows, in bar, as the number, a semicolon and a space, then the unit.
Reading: 2.8; bar
